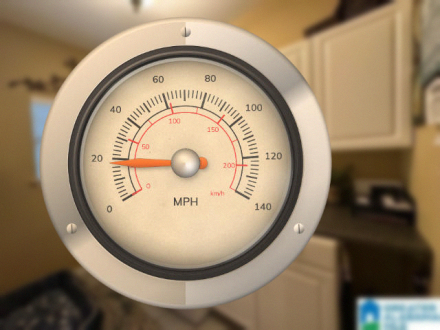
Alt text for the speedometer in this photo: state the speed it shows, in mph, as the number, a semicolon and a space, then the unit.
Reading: 18; mph
